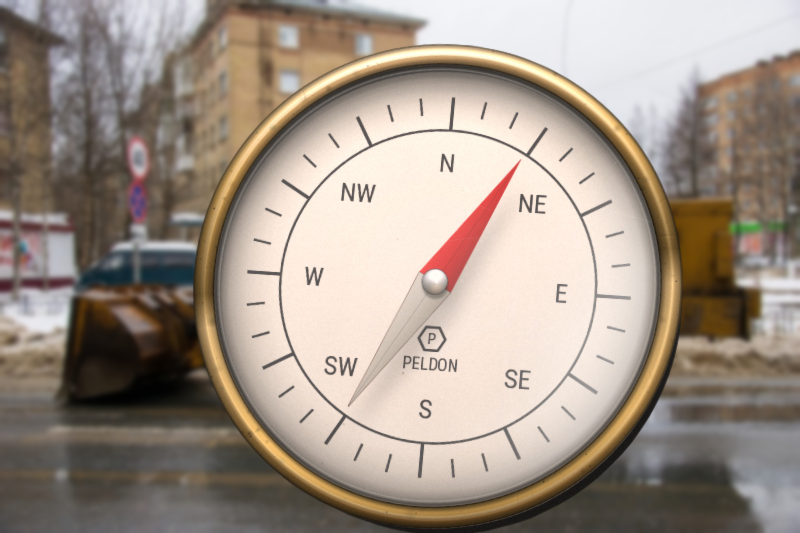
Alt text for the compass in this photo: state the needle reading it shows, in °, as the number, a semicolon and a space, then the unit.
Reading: 30; °
